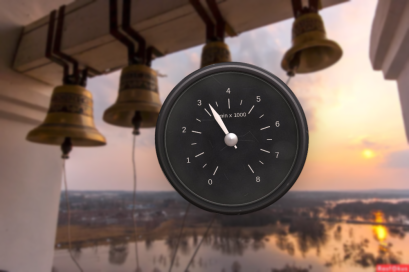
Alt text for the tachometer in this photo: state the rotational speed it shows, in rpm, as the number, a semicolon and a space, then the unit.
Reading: 3250; rpm
